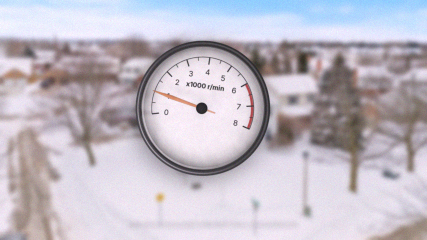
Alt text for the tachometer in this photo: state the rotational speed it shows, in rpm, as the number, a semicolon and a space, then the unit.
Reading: 1000; rpm
